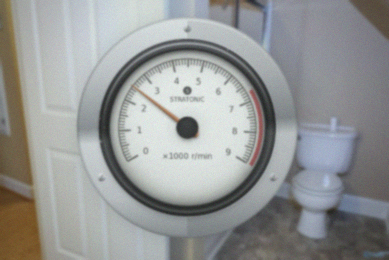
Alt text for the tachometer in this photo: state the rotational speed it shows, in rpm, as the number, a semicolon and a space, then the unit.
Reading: 2500; rpm
